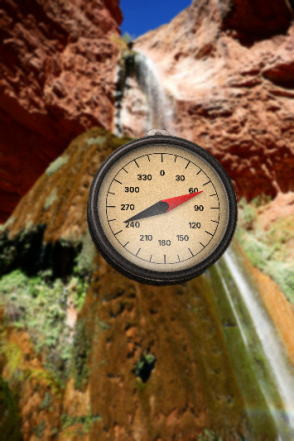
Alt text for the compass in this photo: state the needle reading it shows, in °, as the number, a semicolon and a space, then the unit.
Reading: 67.5; °
